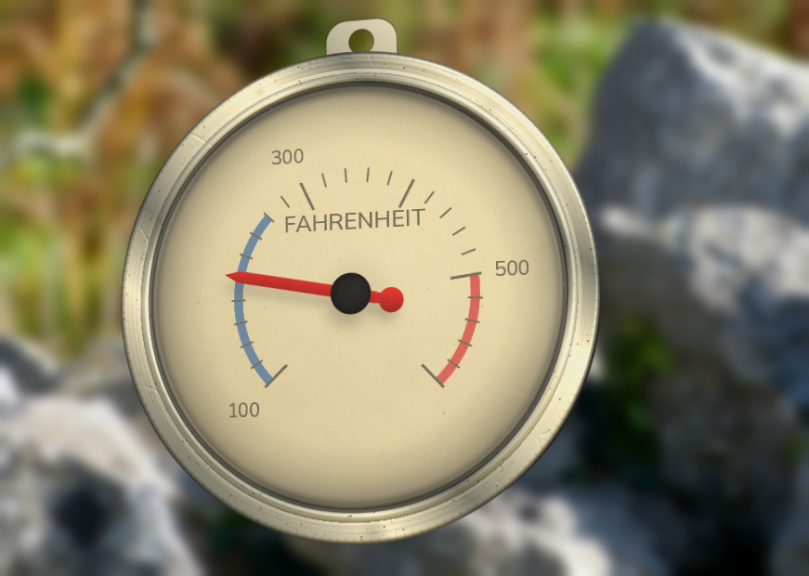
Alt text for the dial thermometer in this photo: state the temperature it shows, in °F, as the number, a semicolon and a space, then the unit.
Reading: 200; °F
